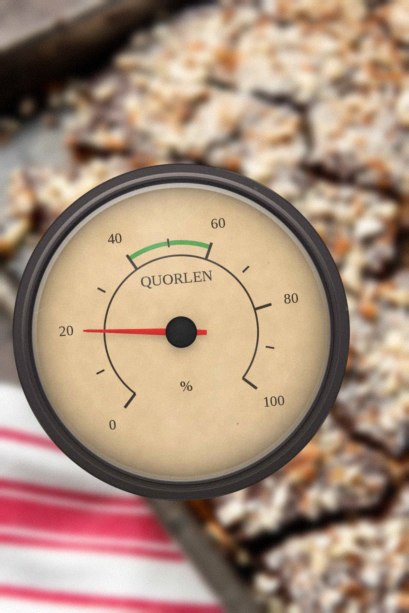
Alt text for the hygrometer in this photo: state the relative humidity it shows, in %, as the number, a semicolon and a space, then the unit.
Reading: 20; %
